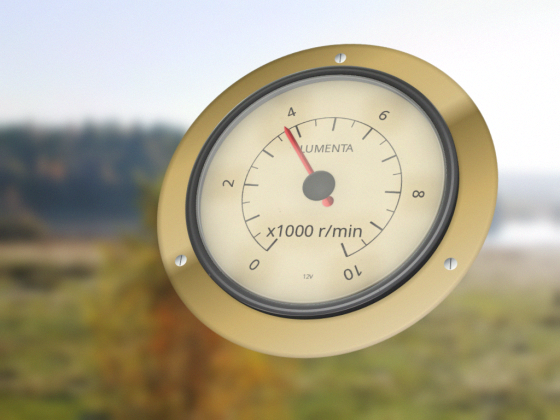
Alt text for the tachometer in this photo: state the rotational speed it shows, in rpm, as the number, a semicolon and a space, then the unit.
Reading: 3750; rpm
